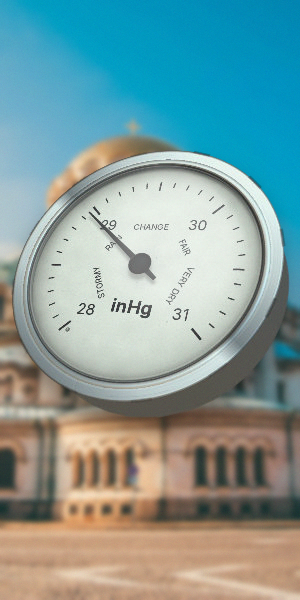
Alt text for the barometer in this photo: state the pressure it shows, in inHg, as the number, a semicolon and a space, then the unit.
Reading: 28.95; inHg
